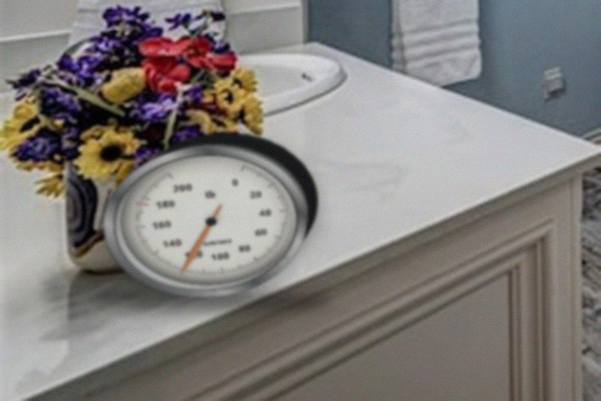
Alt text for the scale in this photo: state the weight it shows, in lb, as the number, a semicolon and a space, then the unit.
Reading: 120; lb
